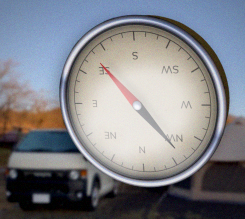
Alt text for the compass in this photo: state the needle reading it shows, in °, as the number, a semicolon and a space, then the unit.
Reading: 140; °
